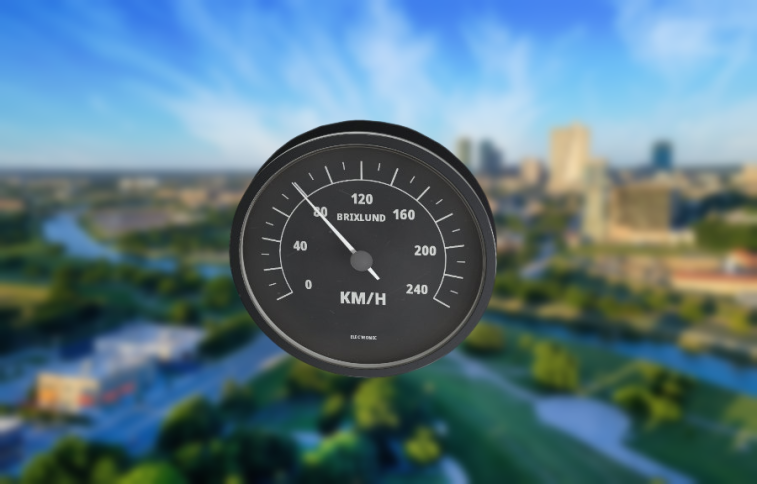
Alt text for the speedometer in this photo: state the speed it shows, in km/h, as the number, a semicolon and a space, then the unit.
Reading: 80; km/h
